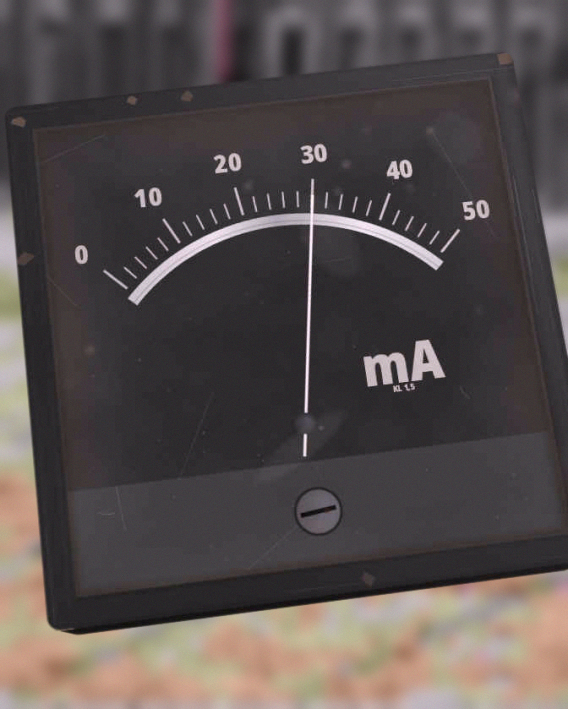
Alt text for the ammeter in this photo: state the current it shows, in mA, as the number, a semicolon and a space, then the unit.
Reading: 30; mA
